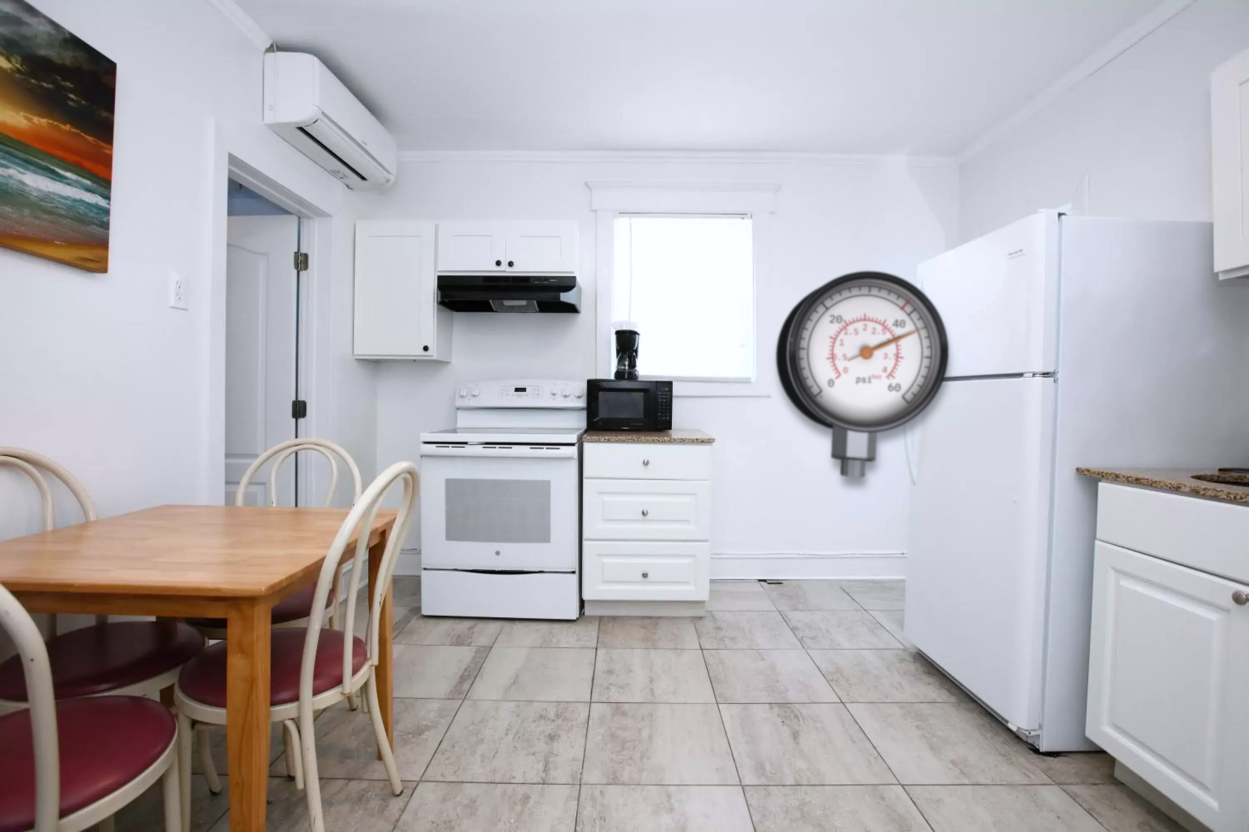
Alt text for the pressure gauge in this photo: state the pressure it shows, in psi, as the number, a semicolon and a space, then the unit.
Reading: 44; psi
